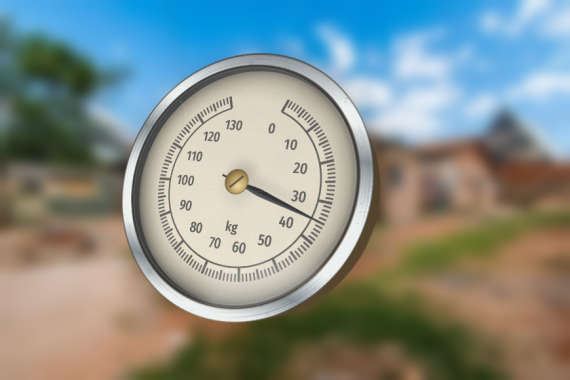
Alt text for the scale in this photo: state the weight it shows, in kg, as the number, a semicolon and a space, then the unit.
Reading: 35; kg
